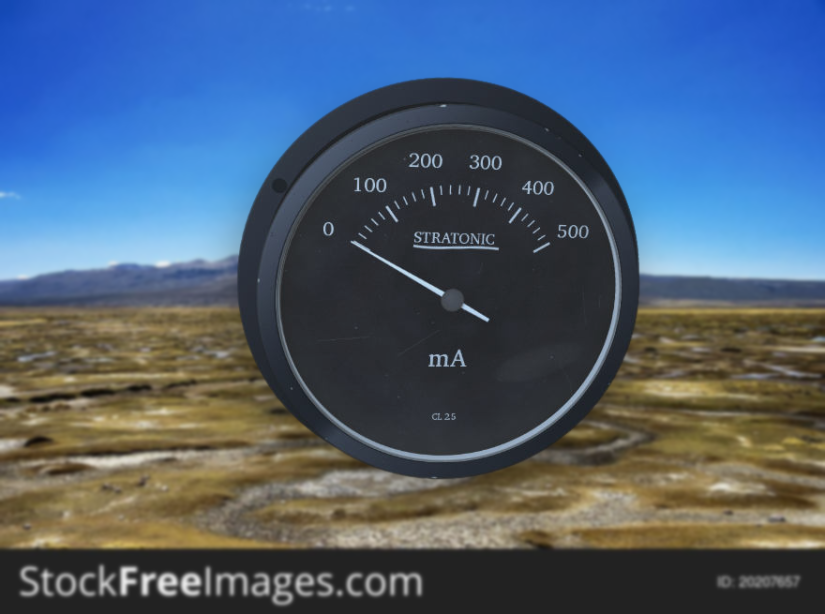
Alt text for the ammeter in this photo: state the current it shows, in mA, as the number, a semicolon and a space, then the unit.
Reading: 0; mA
